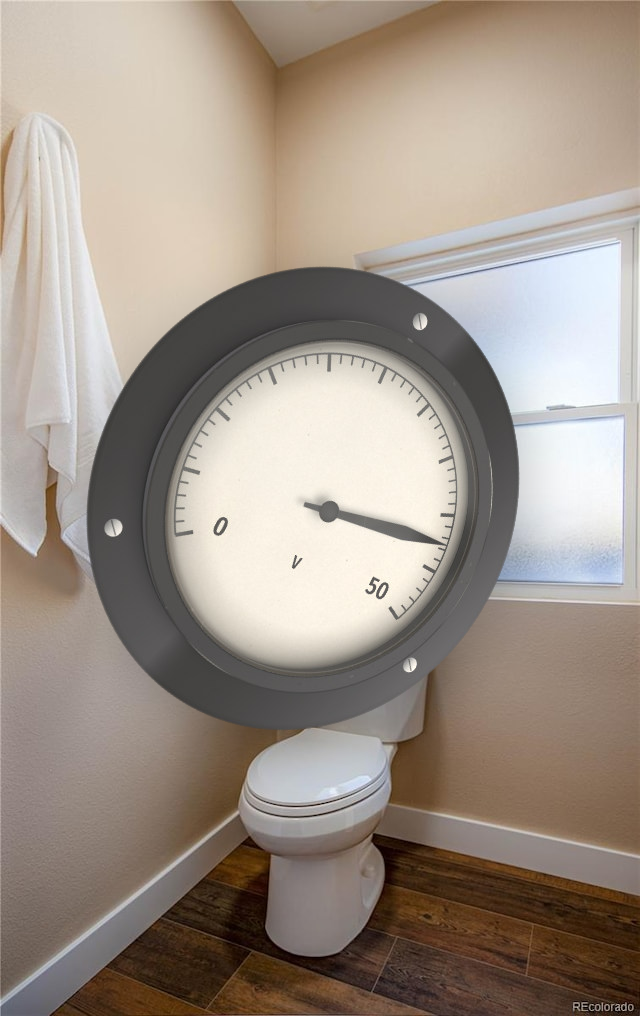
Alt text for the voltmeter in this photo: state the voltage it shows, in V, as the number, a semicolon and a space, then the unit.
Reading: 42.5; V
